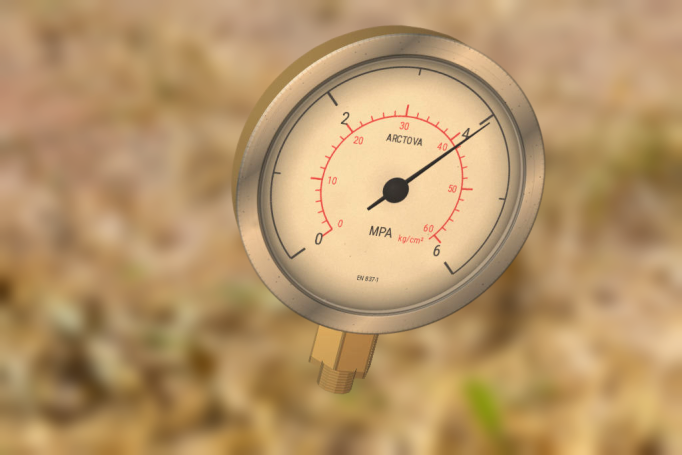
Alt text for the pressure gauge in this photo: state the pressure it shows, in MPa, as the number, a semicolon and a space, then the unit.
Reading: 4; MPa
